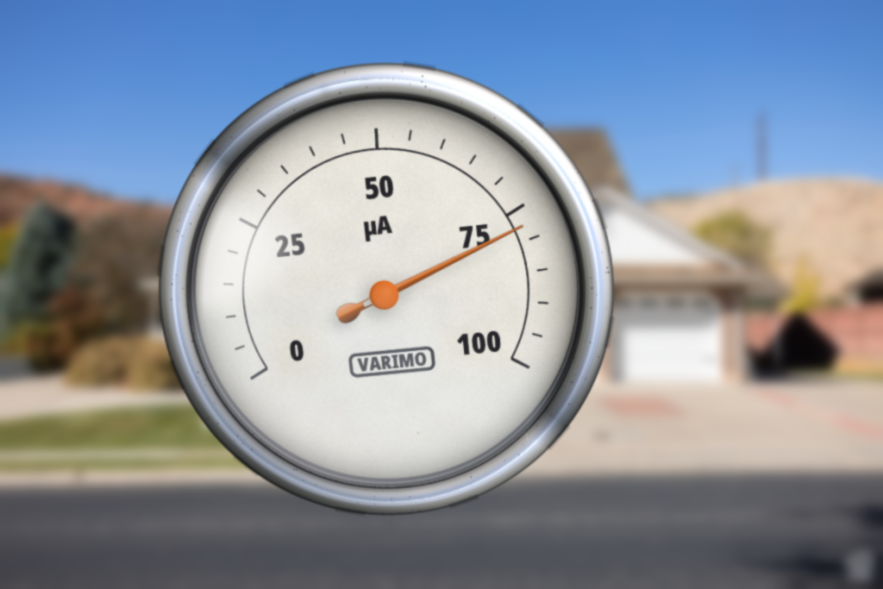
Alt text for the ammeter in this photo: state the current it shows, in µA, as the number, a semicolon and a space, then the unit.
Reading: 77.5; µA
